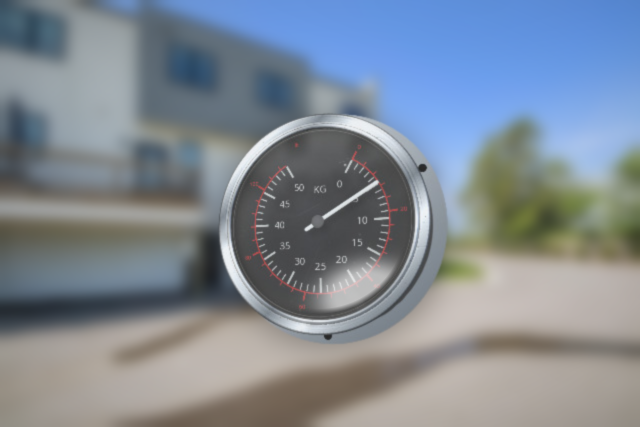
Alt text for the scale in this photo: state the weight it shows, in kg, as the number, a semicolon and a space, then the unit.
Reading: 5; kg
